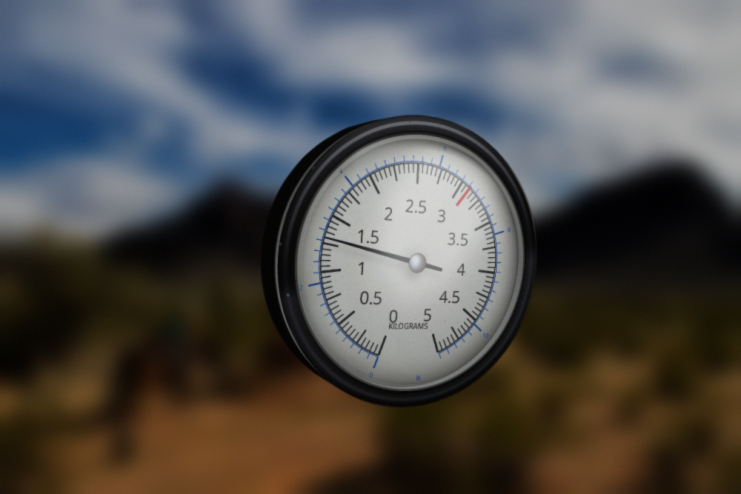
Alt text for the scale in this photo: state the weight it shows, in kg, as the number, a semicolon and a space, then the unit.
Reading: 1.3; kg
